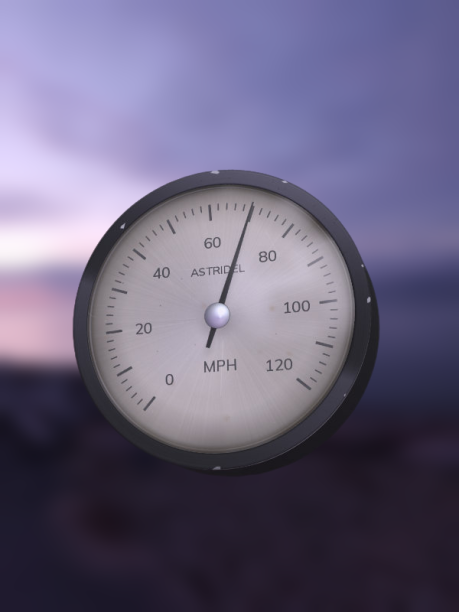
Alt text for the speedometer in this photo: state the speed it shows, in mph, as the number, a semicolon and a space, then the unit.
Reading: 70; mph
